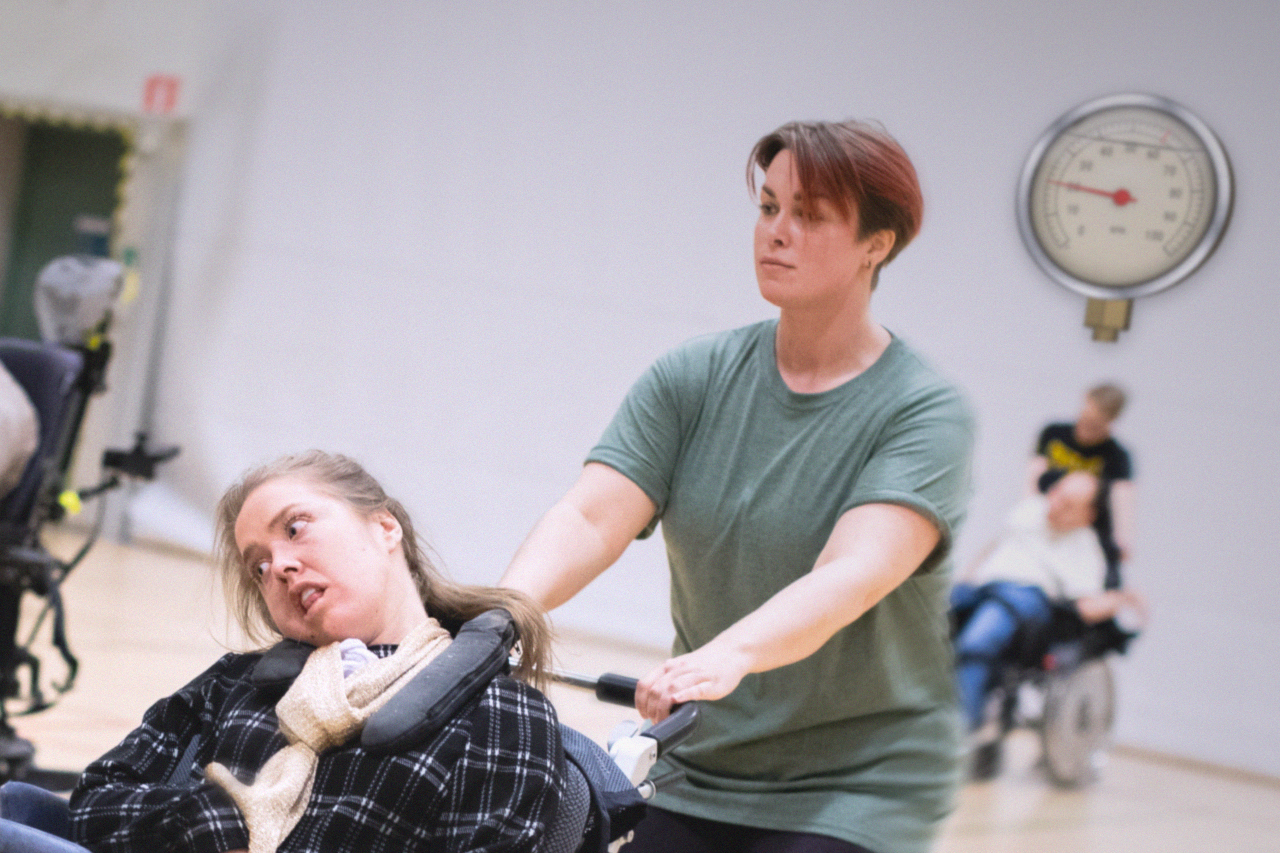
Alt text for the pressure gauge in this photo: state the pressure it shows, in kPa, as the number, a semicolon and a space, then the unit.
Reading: 20; kPa
